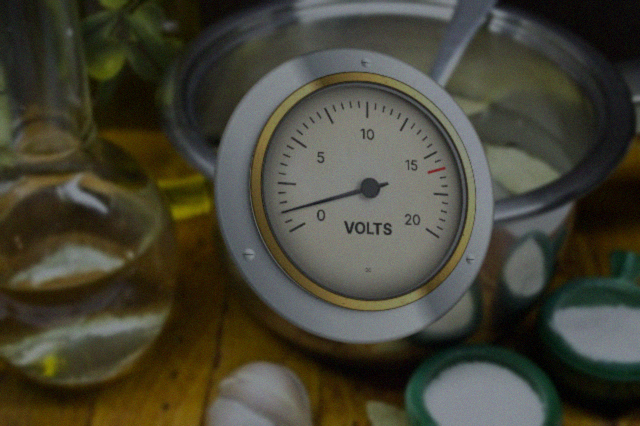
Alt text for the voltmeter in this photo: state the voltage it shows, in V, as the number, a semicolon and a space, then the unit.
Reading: 1; V
